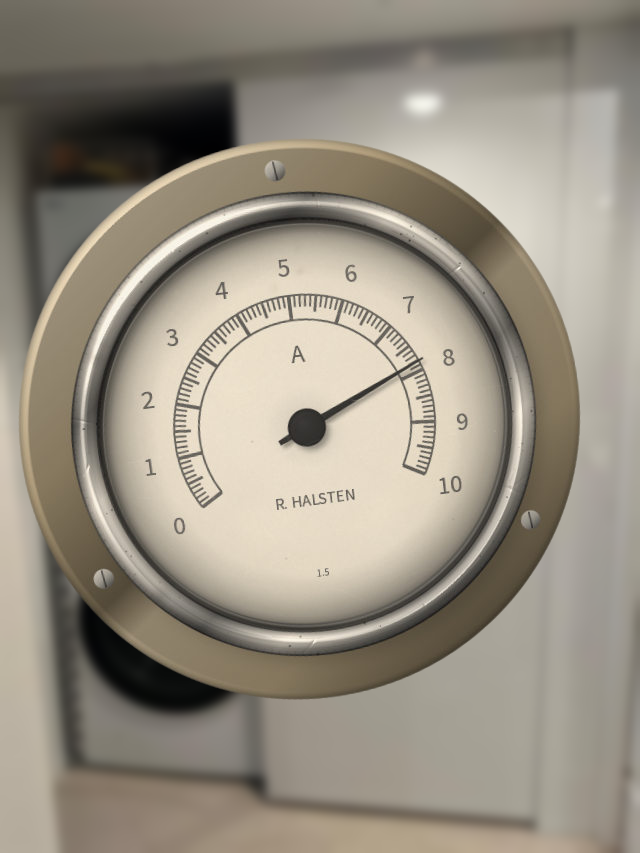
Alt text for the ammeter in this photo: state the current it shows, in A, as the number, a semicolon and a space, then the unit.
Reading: 7.8; A
